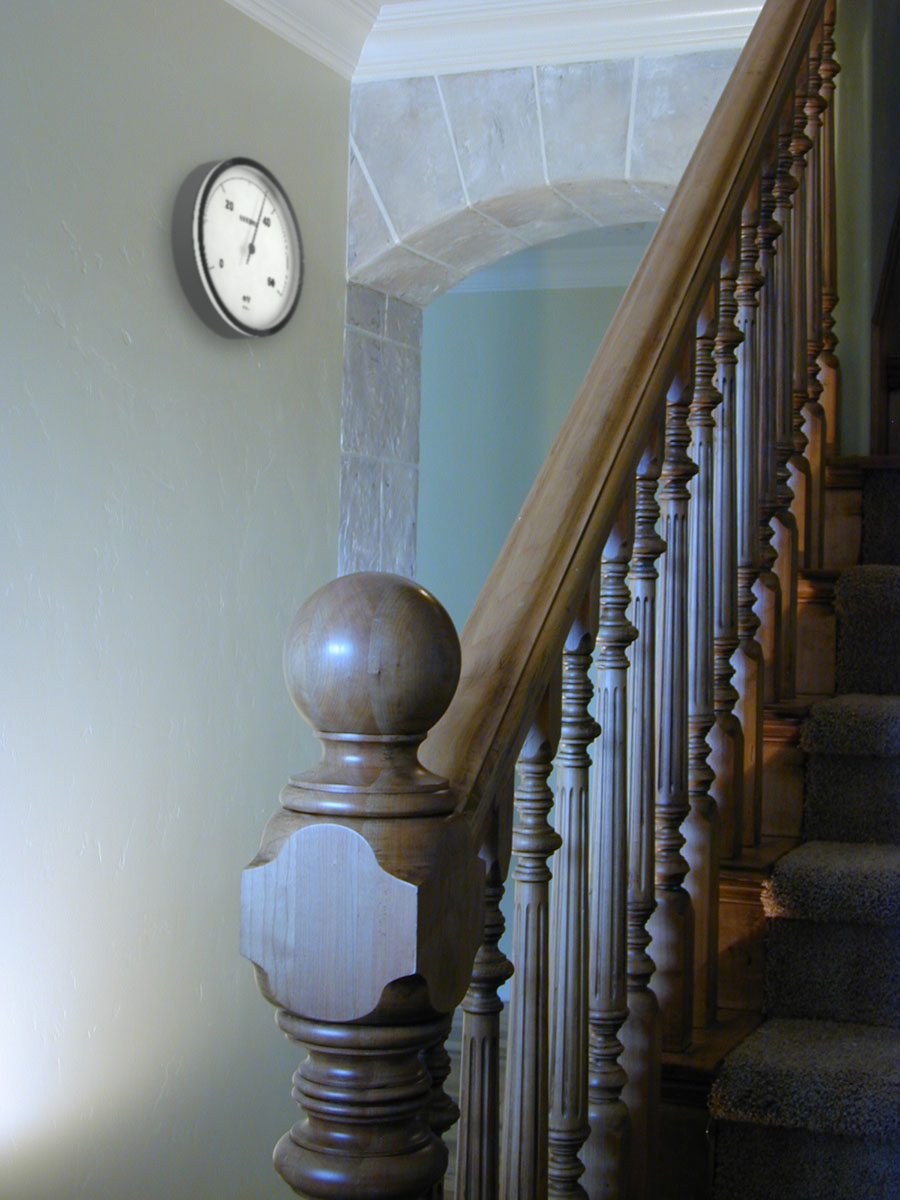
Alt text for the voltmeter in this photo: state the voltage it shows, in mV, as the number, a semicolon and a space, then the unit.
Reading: 35; mV
